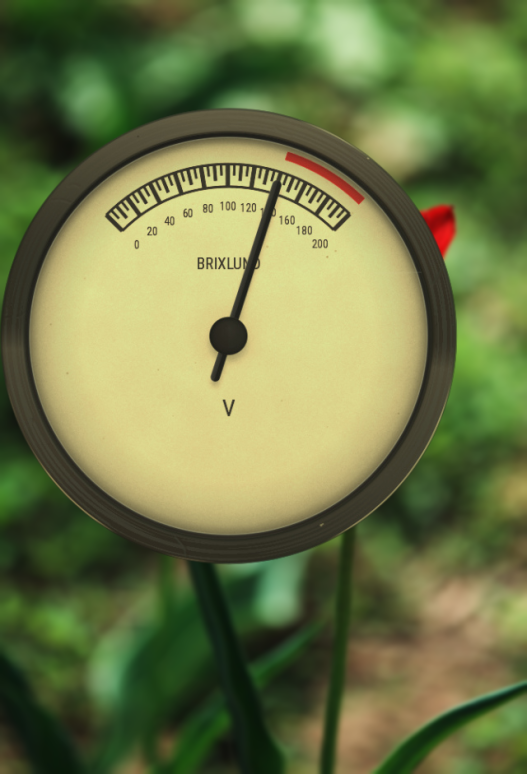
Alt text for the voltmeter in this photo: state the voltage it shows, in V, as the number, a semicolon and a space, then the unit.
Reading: 140; V
